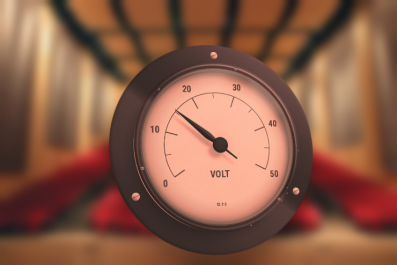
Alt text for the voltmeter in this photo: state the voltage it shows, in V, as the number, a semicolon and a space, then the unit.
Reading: 15; V
